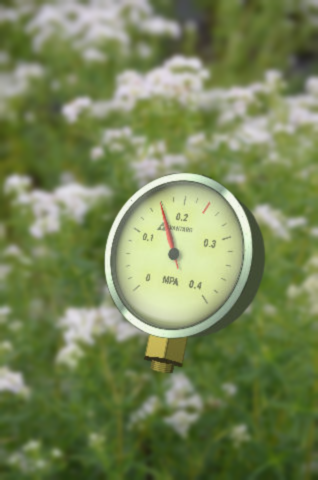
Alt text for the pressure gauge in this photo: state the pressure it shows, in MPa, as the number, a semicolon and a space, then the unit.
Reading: 0.16; MPa
